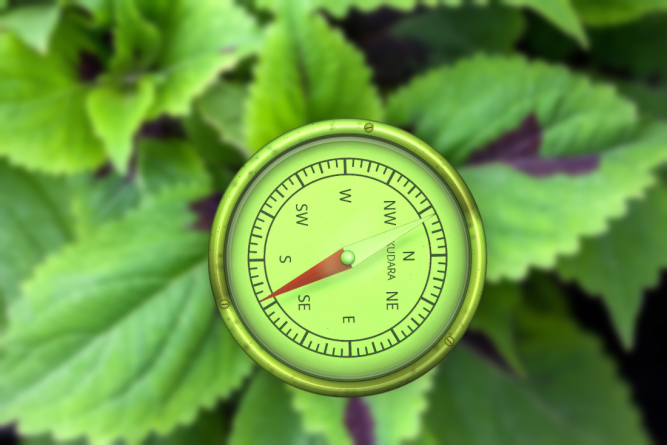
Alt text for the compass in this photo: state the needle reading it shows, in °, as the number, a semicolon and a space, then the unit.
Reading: 155; °
